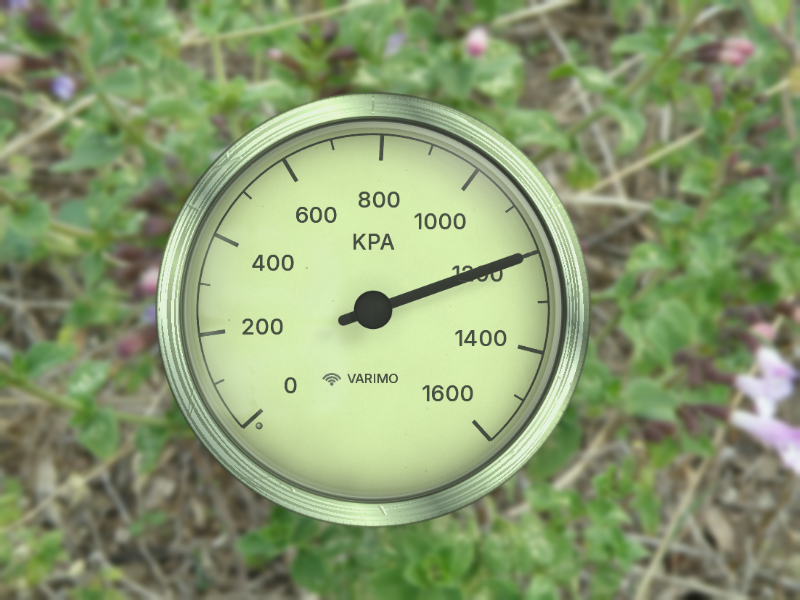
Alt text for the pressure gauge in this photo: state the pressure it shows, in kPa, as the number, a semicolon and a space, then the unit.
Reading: 1200; kPa
